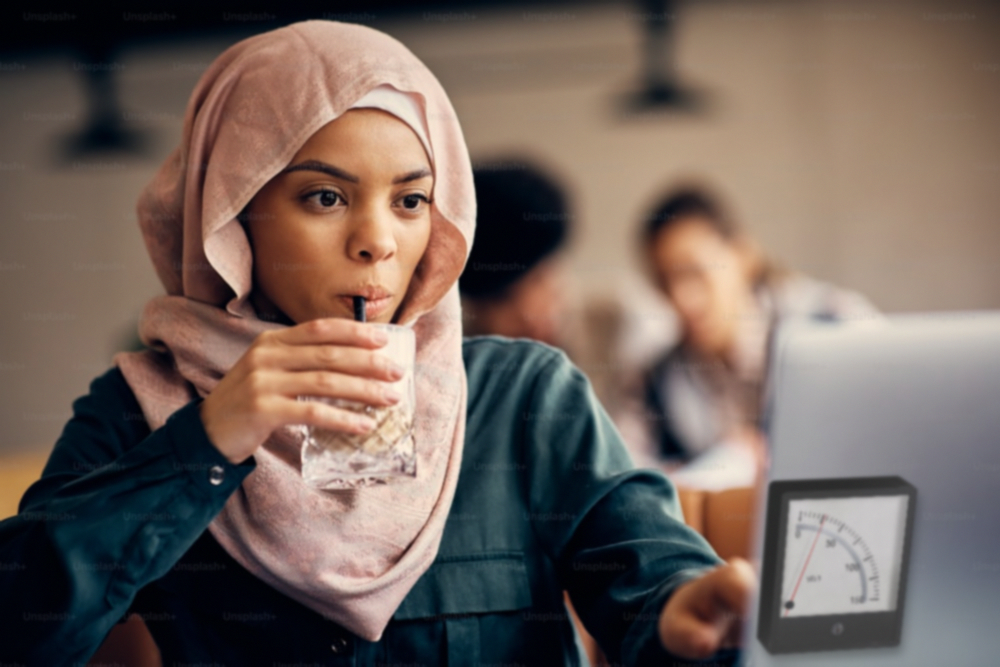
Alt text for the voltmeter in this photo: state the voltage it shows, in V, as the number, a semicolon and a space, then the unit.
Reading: 25; V
